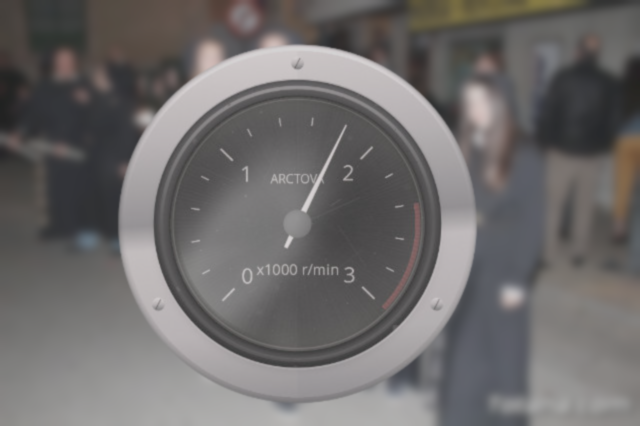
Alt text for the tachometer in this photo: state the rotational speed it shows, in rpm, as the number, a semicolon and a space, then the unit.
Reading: 1800; rpm
